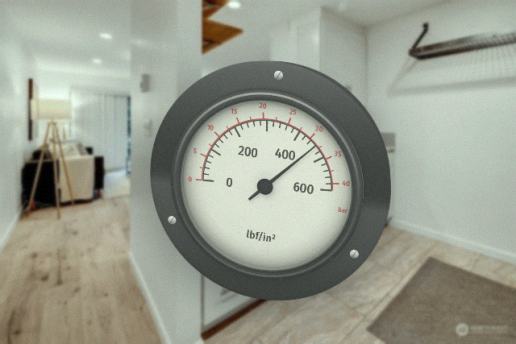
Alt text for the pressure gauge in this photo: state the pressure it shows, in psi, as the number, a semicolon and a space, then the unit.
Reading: 460; psi
